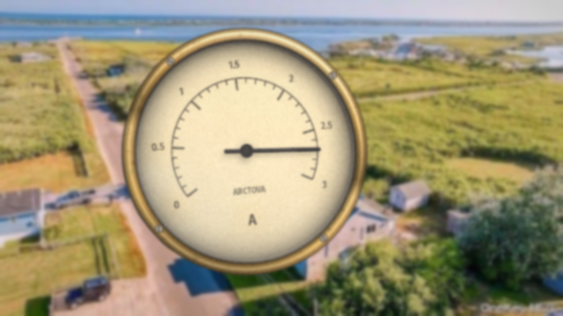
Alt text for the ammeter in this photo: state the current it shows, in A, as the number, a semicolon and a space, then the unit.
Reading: 2.7; A
